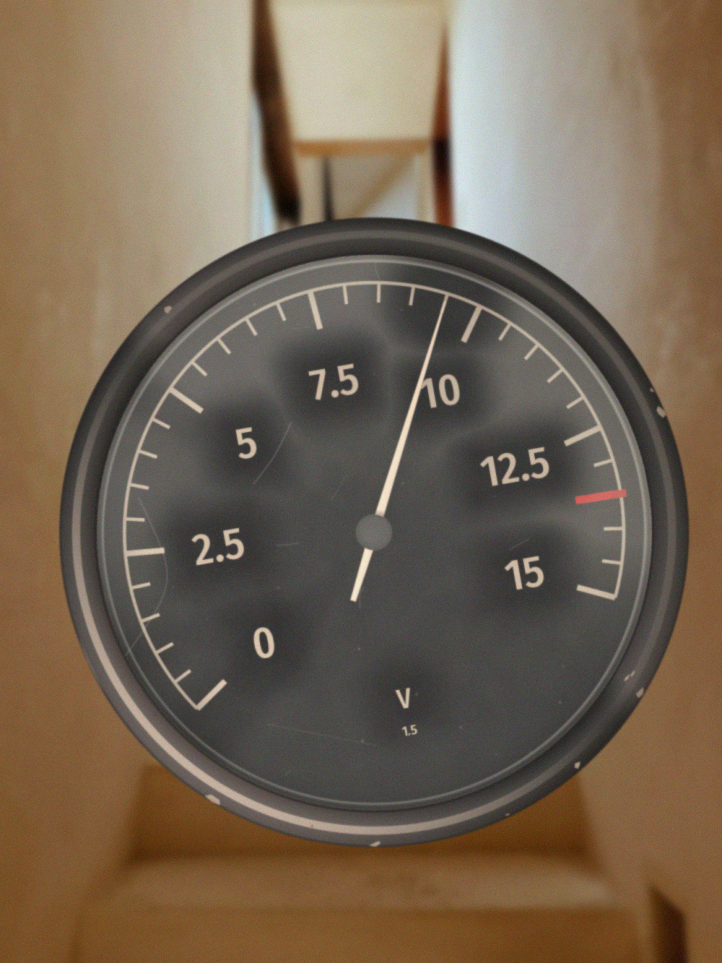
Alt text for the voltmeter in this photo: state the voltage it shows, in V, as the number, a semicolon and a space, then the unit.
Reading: 9.5; V
